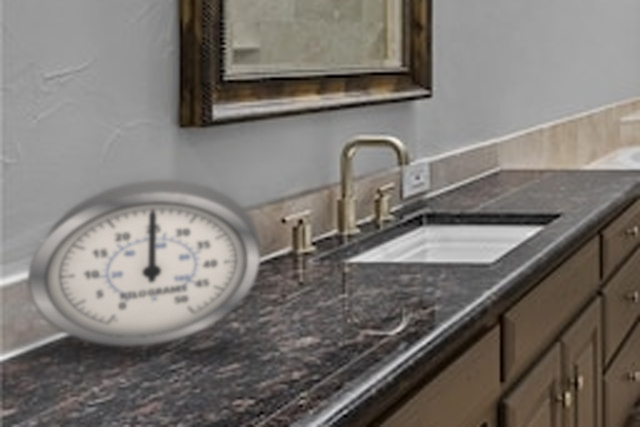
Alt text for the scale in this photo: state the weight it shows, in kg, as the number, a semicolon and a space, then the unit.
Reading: 25; kg
